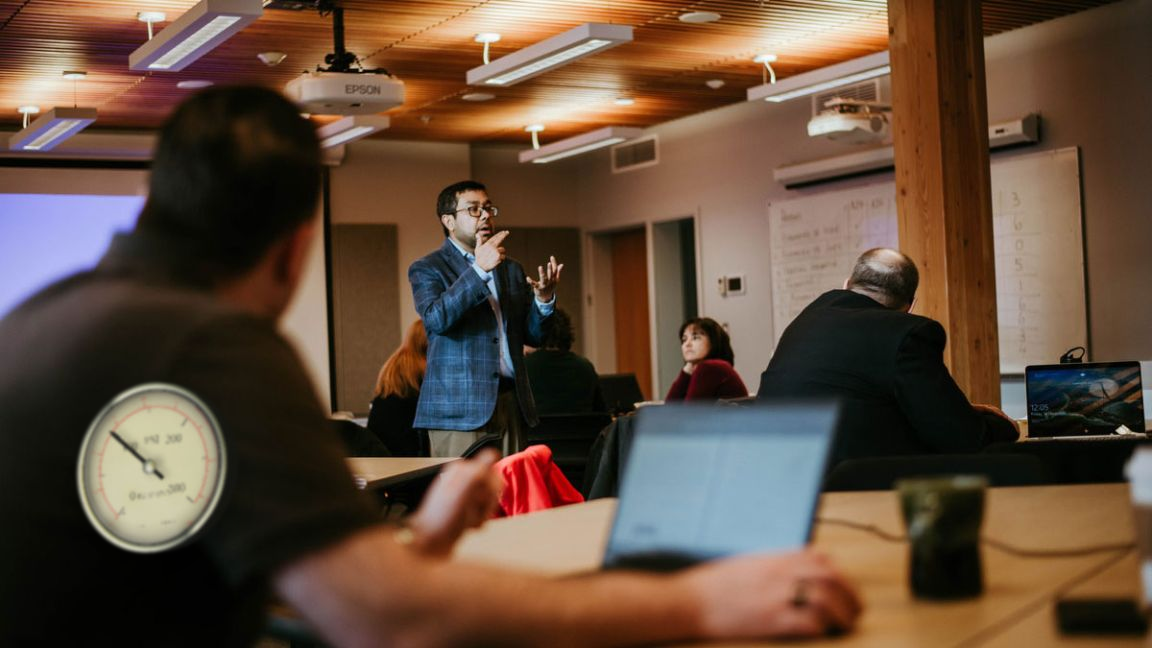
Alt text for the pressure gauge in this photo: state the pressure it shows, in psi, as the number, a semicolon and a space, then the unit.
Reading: 100; psi
